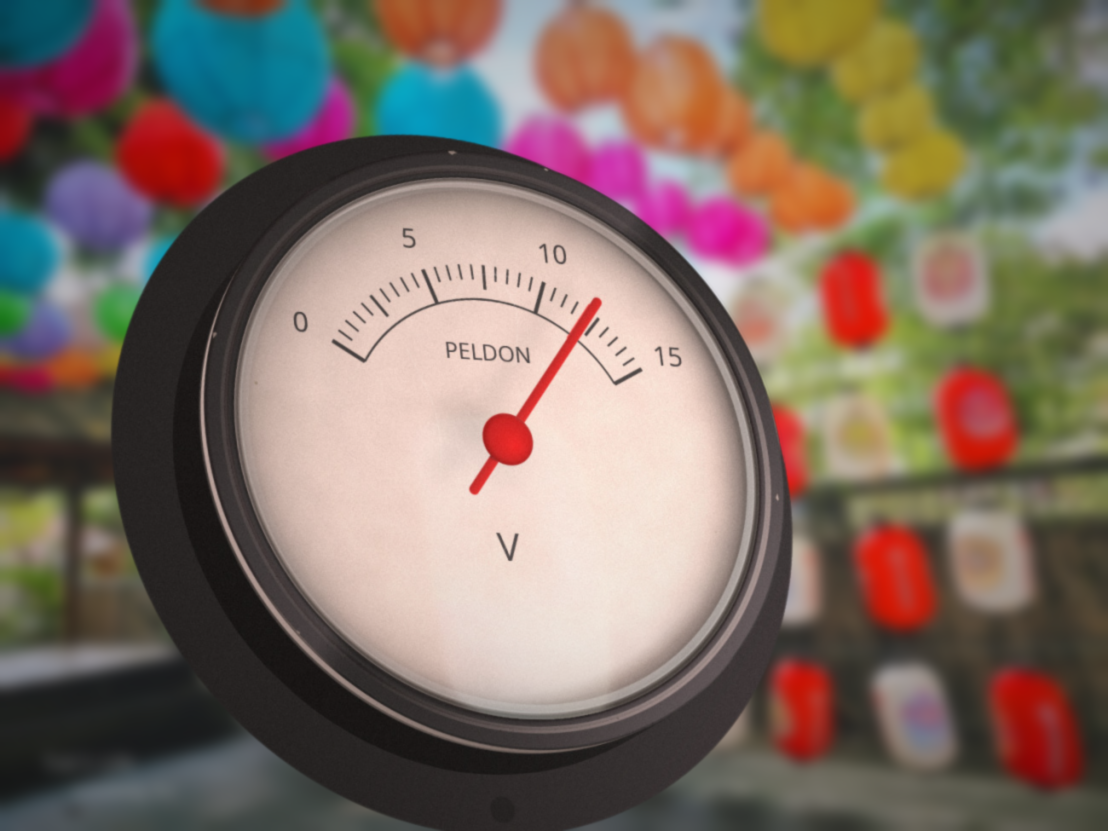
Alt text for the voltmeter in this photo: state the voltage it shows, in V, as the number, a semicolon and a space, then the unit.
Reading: 12; V
